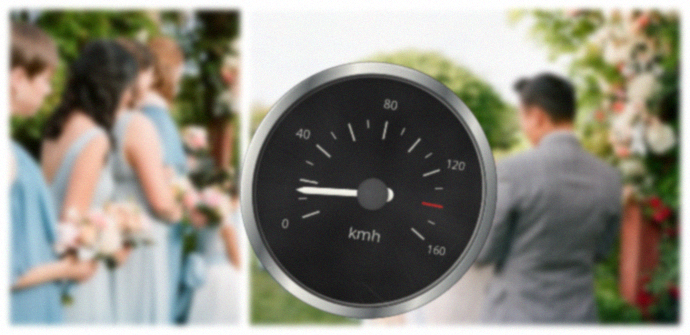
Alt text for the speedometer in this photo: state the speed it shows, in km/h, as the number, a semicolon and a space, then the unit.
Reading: 15; km/h
